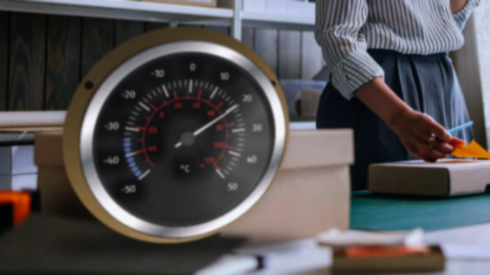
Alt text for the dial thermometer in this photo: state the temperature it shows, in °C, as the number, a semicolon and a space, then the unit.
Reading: 20; °C
